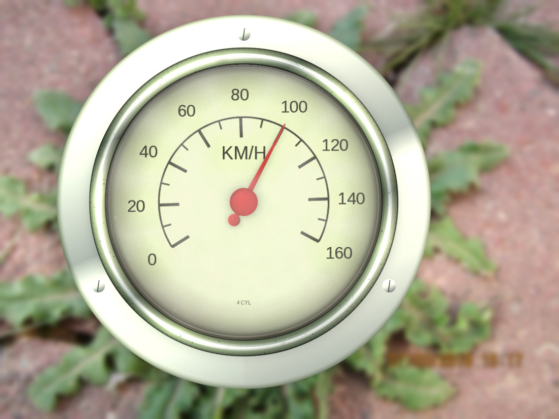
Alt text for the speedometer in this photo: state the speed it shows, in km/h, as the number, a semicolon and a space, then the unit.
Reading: 100; km/h
